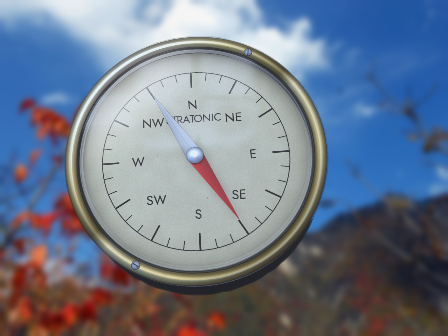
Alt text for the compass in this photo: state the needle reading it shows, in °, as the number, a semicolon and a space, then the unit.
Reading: 150; °
